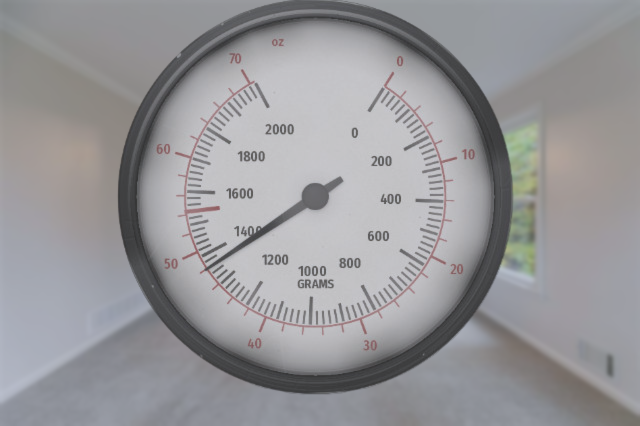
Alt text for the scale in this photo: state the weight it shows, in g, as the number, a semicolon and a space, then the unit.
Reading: 1360; g
